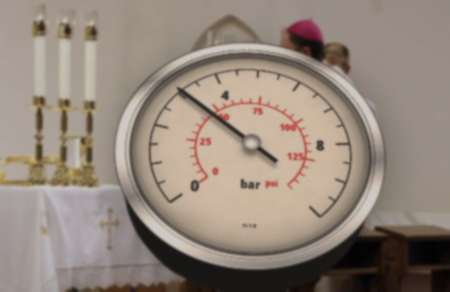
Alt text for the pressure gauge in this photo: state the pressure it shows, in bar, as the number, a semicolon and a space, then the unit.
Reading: 3; bar
